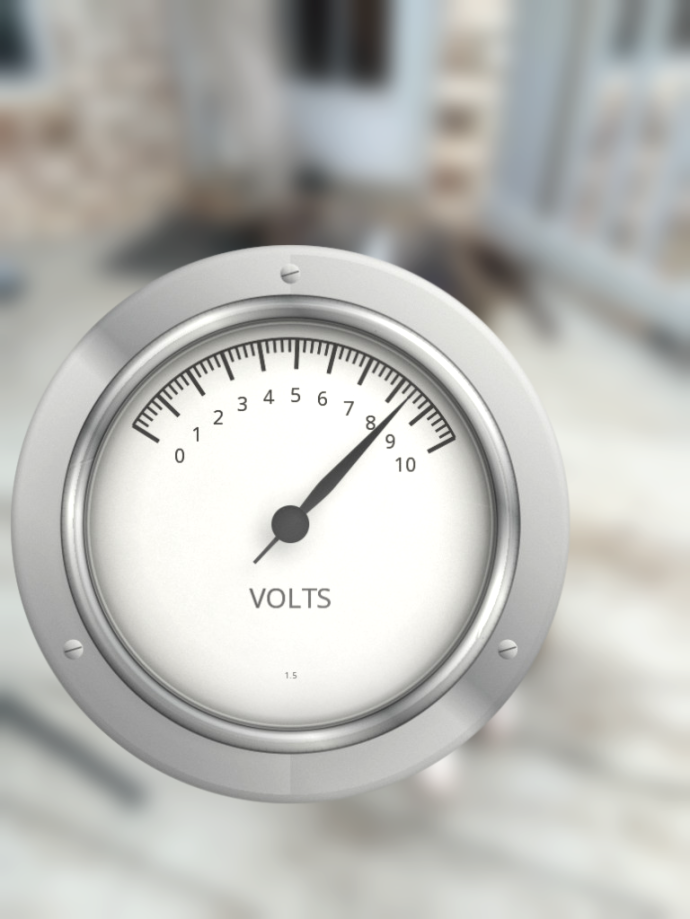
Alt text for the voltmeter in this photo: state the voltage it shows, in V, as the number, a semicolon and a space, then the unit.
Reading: 8.4; V
